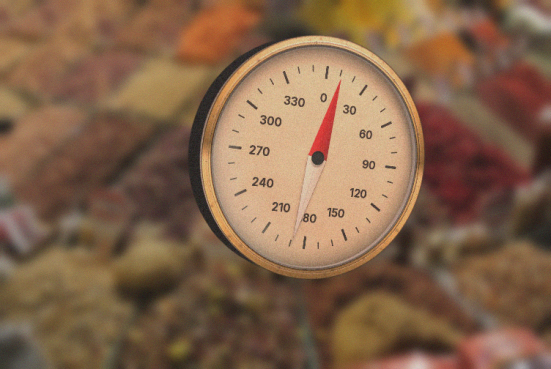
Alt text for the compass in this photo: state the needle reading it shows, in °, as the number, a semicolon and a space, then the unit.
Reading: 10; °
